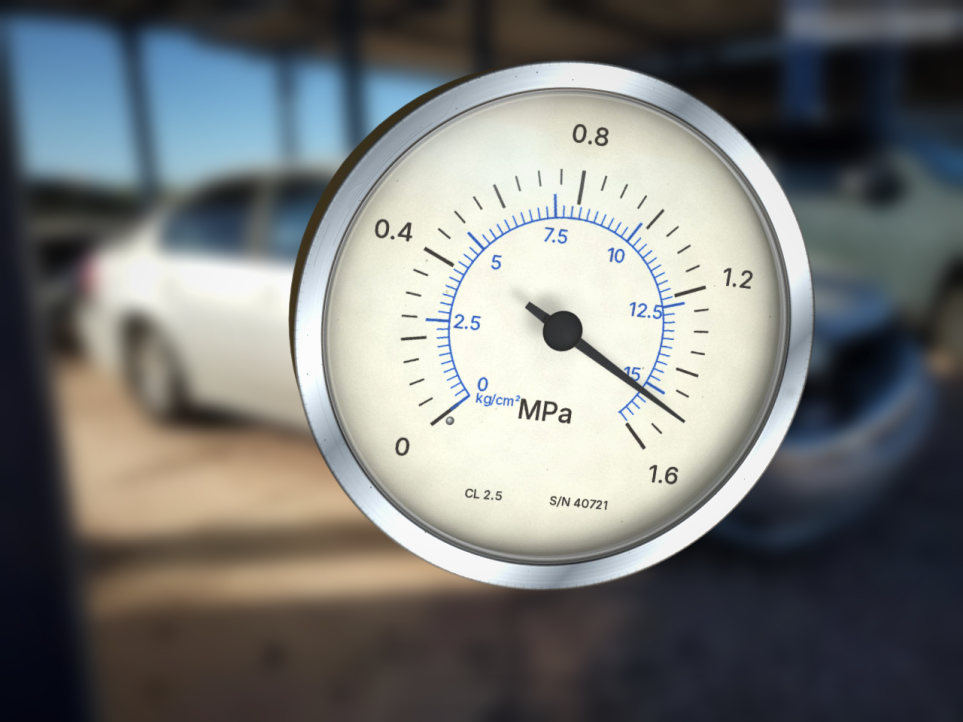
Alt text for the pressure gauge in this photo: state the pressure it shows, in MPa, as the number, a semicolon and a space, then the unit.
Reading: 1.5; MPa
